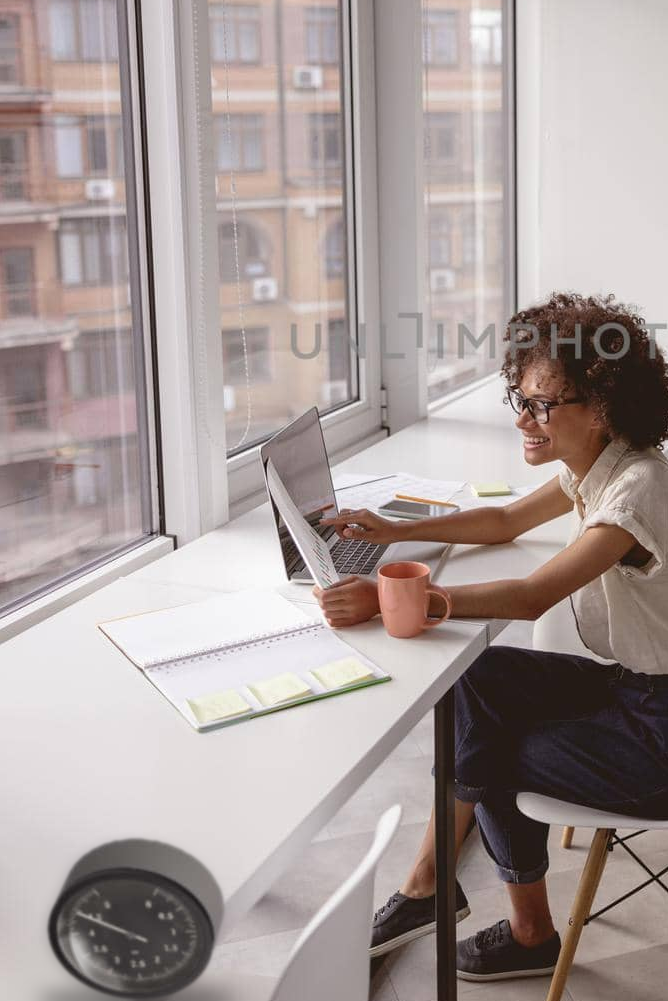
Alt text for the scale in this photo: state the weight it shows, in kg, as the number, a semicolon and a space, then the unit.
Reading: 4.5; kg
